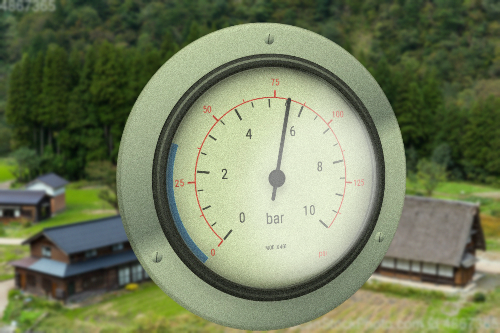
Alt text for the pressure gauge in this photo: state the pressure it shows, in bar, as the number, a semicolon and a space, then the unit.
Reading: 5.5; bar
